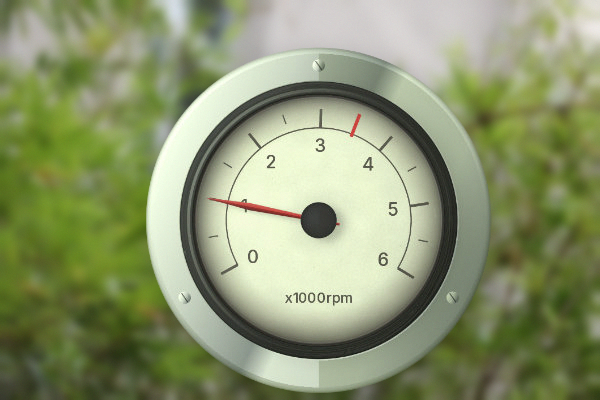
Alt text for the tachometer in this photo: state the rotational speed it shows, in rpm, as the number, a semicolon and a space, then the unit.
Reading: 1000; rpm
